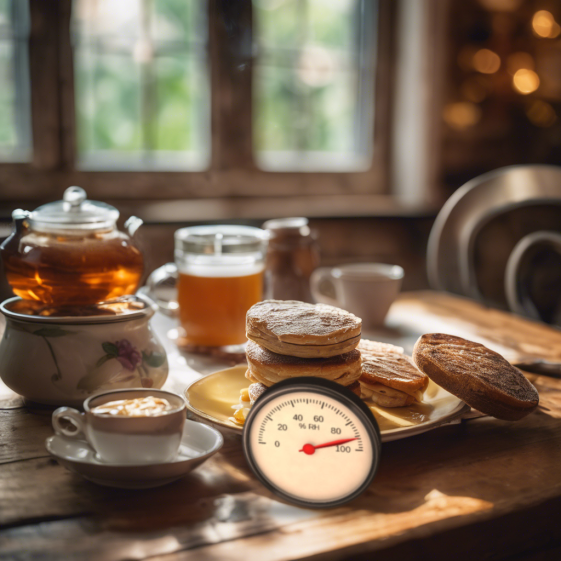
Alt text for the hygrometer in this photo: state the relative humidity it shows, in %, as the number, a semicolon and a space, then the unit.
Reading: 90; %
